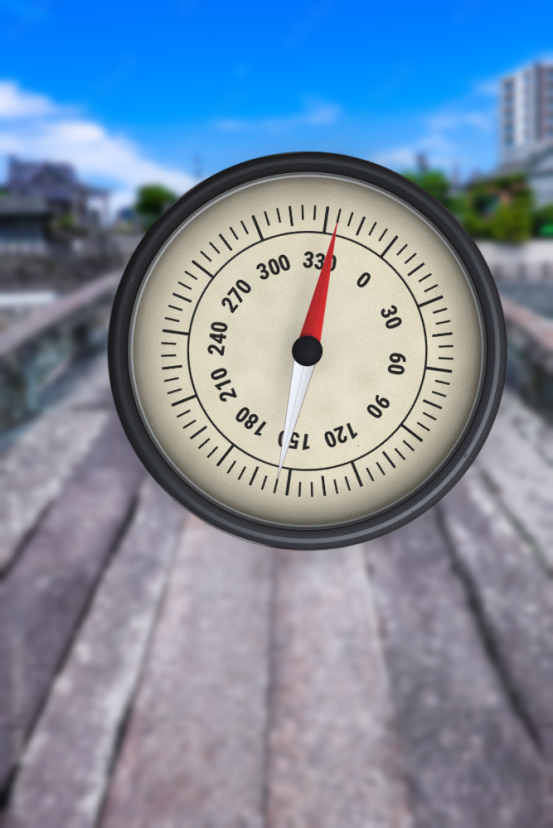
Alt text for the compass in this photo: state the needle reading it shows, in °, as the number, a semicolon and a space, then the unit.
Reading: 335; °
